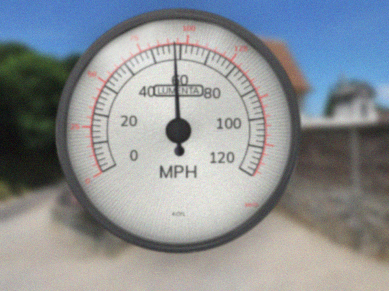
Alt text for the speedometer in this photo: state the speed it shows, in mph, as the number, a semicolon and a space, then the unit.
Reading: 58; mph
